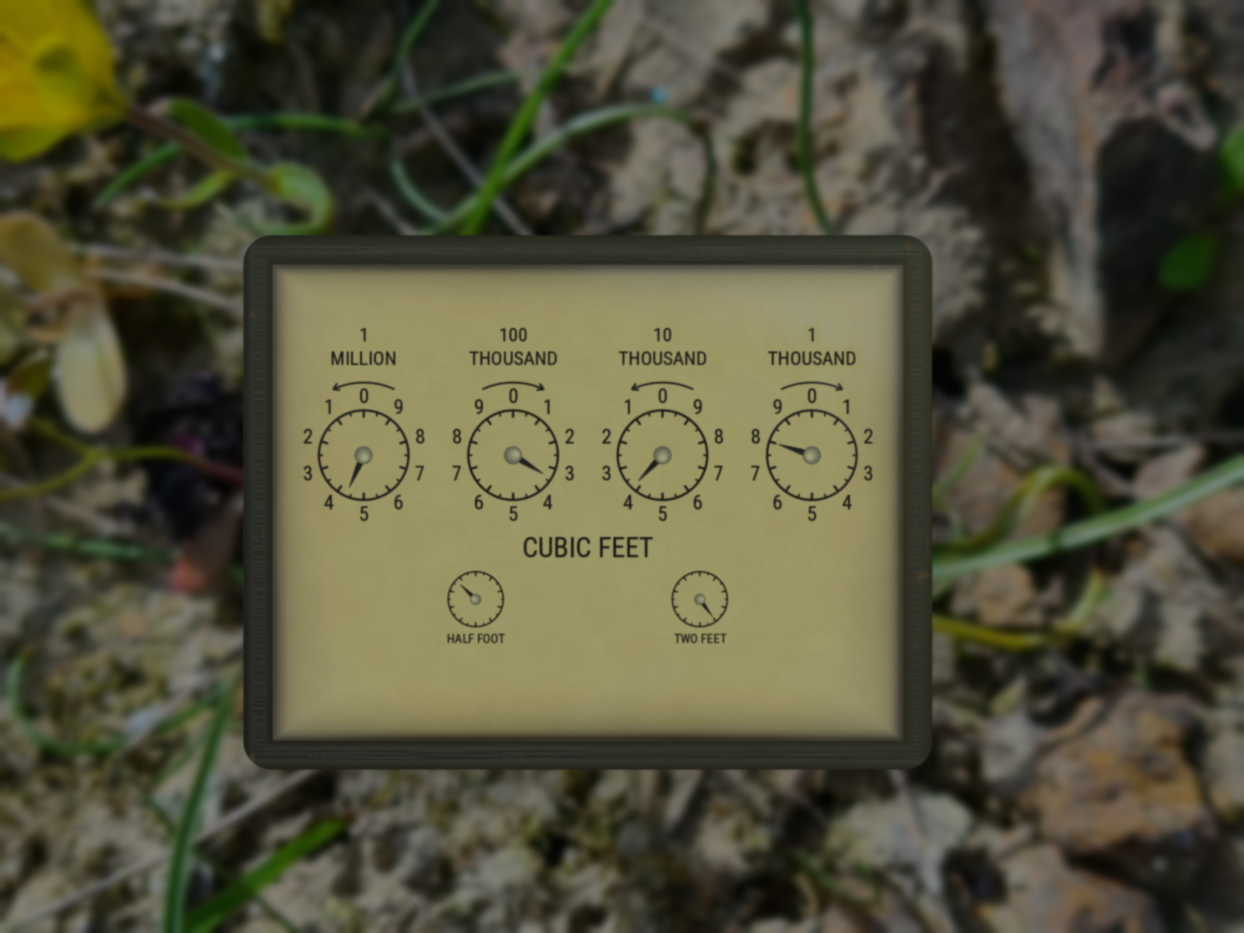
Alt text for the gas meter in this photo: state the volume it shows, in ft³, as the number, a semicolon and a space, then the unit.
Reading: 433800; ft³
